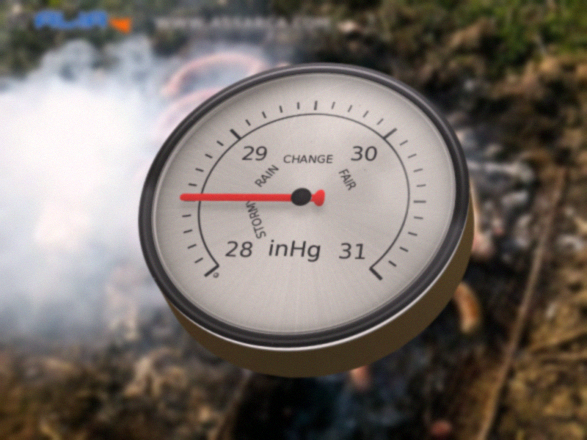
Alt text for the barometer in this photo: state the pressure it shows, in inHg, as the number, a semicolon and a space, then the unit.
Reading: 28.5; inHg
